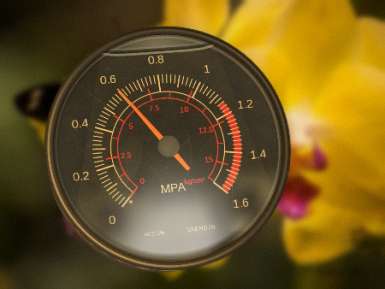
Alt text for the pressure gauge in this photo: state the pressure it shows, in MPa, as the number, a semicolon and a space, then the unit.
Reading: 0.6; MPa
